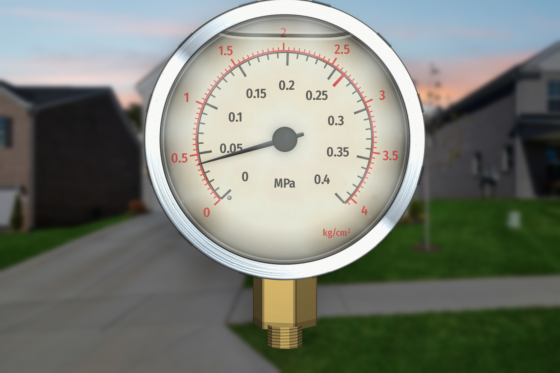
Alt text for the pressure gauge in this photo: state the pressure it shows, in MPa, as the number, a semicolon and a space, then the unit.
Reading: 0.04; MPa
